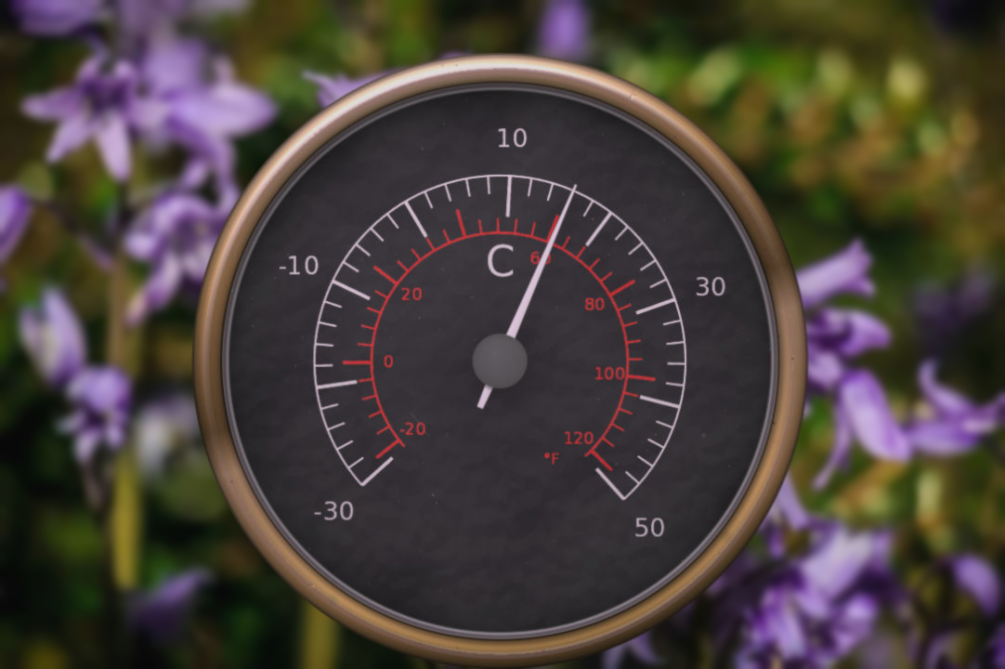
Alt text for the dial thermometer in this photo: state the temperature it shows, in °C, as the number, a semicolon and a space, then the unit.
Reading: 16; °C
